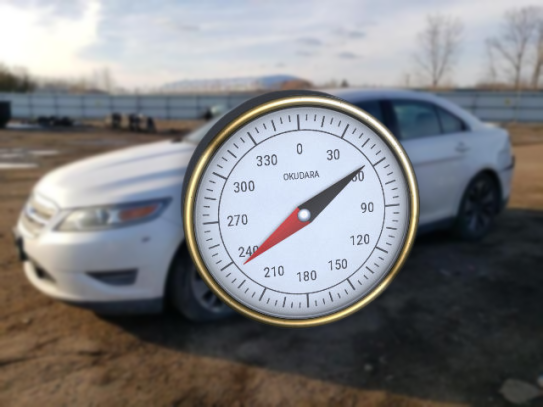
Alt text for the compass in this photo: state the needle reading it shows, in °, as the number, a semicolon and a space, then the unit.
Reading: 235; °
